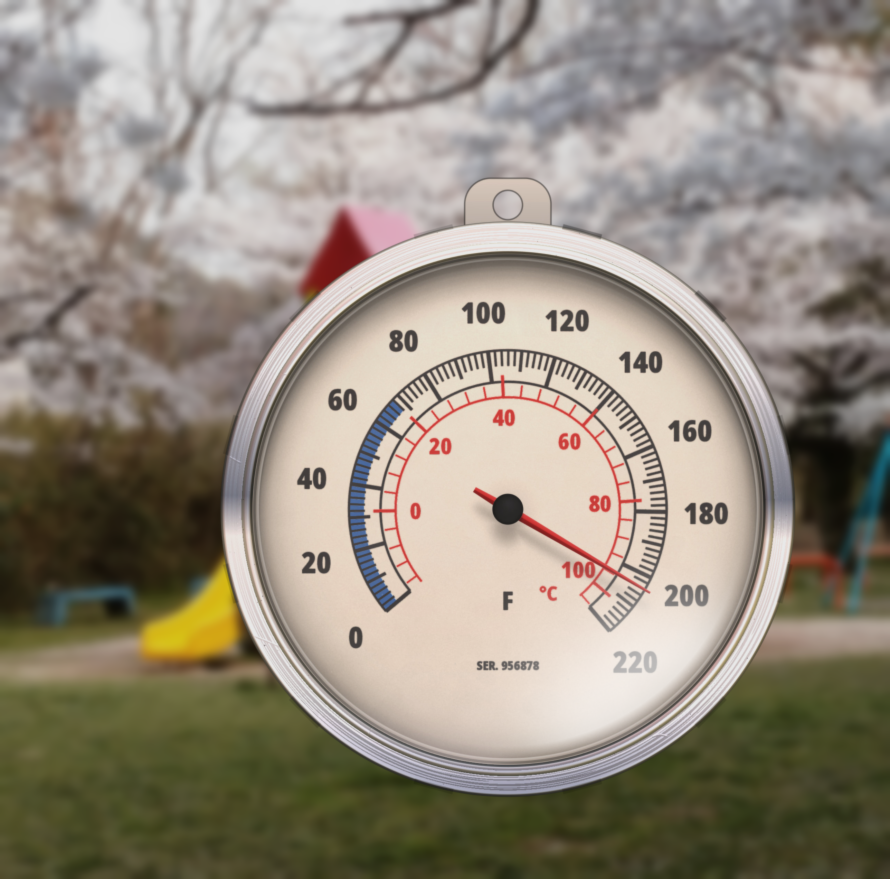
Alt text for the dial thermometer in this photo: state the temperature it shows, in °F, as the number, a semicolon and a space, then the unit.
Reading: 204; °F
